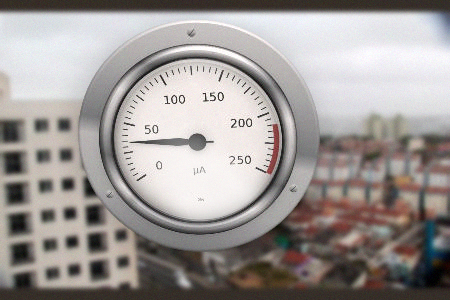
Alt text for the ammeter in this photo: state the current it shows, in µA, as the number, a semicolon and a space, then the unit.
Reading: 35; µA
